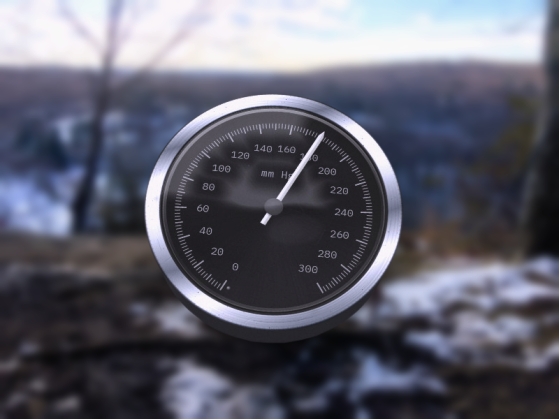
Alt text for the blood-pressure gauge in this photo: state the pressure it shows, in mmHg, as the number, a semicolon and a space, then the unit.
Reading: 180; mmHg
